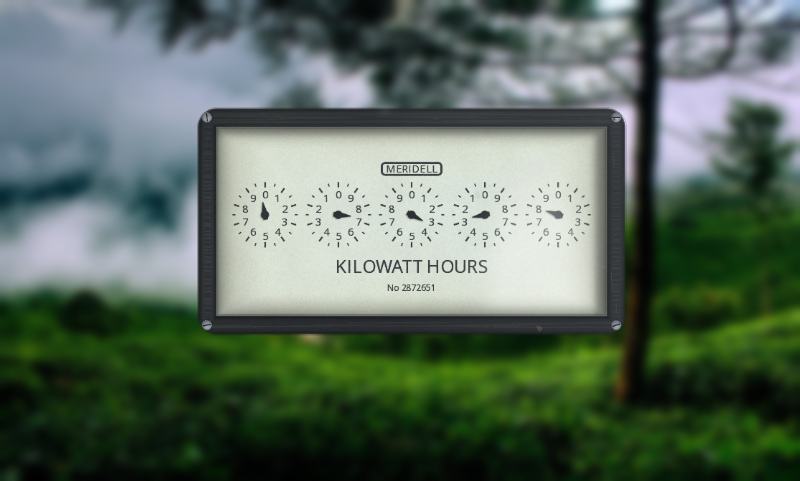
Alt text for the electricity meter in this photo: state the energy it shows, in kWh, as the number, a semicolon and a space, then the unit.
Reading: 97328; kWh
